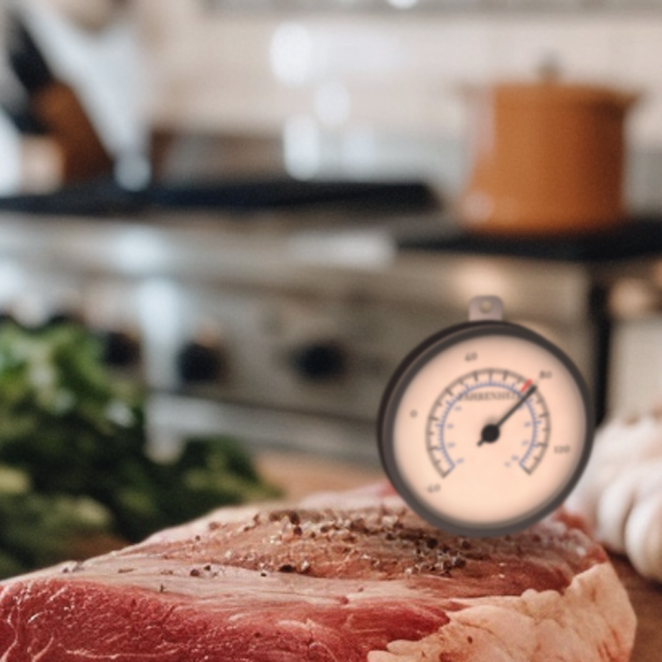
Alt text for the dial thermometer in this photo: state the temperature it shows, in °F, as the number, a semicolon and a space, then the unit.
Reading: 80; °F
